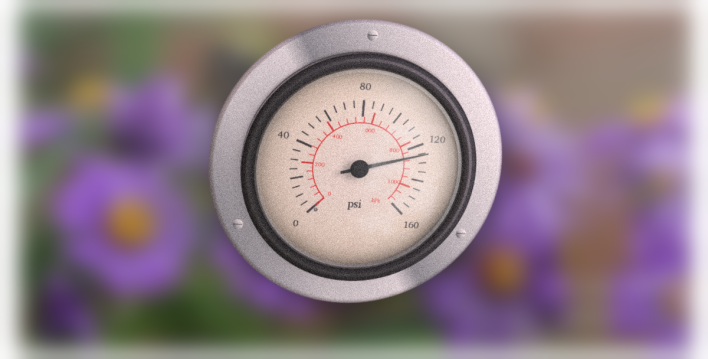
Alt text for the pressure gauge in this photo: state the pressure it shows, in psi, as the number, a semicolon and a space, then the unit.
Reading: 125; psi
